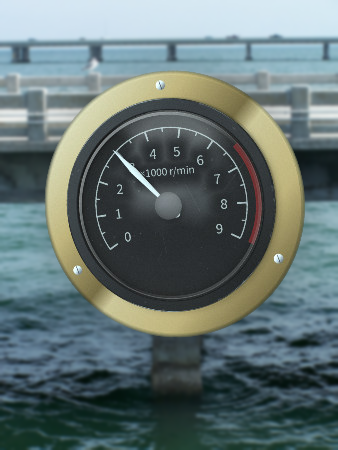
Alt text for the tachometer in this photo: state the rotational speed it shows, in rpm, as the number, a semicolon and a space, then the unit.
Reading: 3000; rpm
